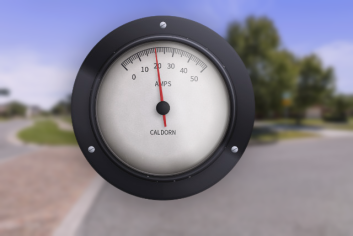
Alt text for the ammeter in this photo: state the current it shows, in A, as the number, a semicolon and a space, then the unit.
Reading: 20; A
